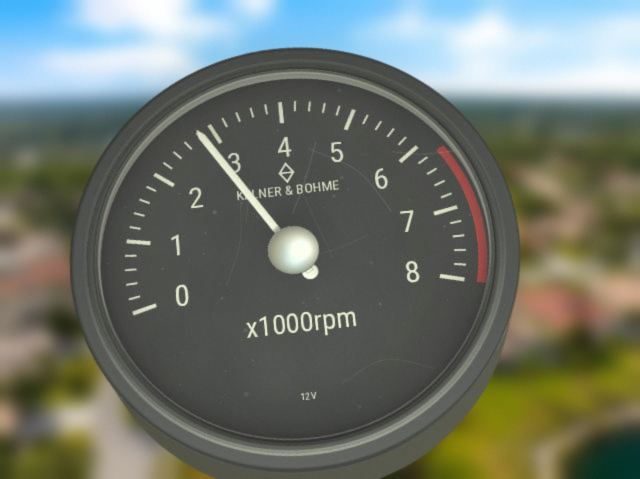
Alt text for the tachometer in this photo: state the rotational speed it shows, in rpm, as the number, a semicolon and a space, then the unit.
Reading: 2800; rpm
